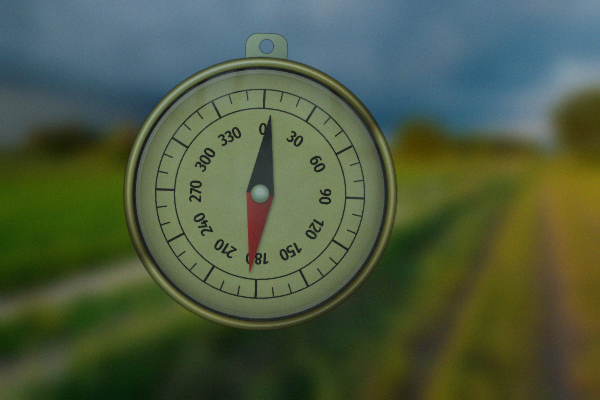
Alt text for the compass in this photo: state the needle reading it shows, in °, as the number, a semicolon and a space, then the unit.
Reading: 185; °
